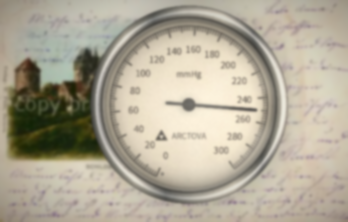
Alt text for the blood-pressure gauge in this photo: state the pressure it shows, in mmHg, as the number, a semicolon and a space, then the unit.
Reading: 250; mmHg
